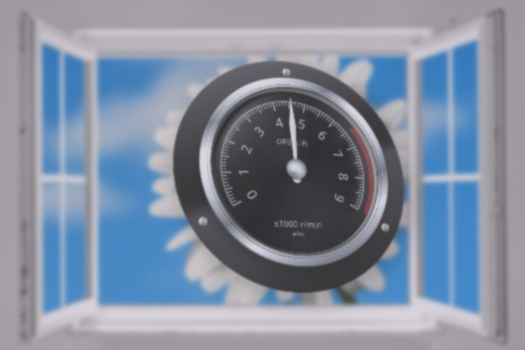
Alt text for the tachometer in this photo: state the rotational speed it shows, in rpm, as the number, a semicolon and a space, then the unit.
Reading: 4500; rpm
